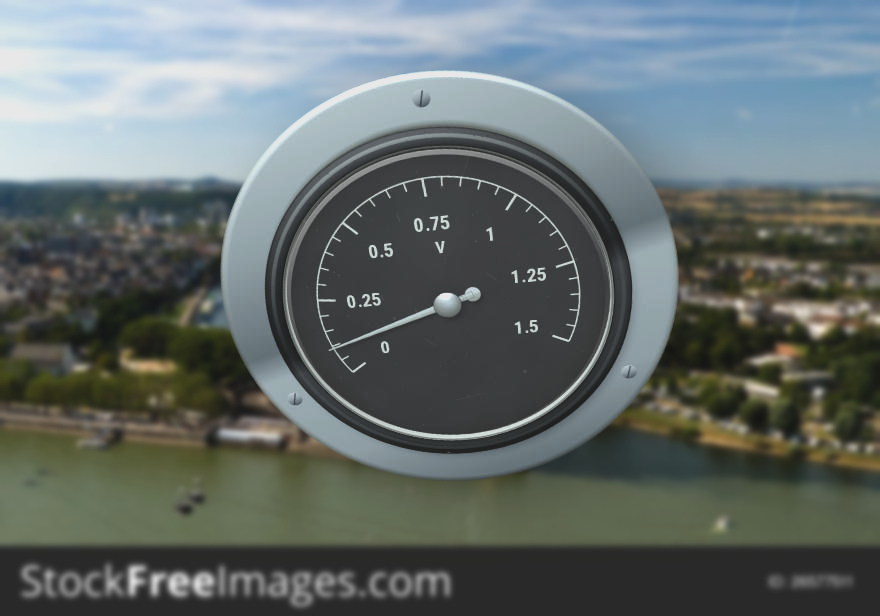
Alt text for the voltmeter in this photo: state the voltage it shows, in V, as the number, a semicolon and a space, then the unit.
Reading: 0.1; V
